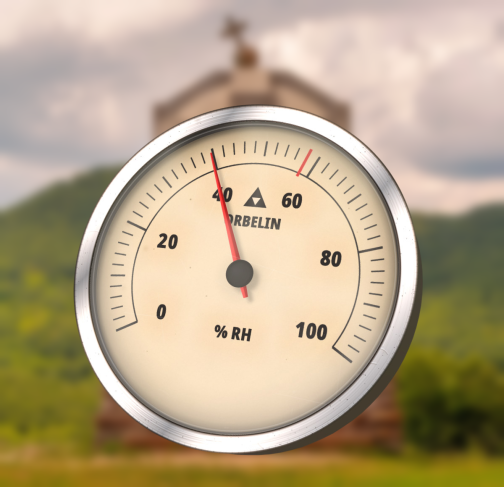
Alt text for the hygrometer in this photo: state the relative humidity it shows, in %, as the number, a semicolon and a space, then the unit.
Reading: 40; %
